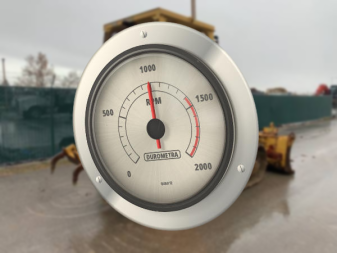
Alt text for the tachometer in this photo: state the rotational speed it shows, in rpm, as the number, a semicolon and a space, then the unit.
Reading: 1000; rpm
